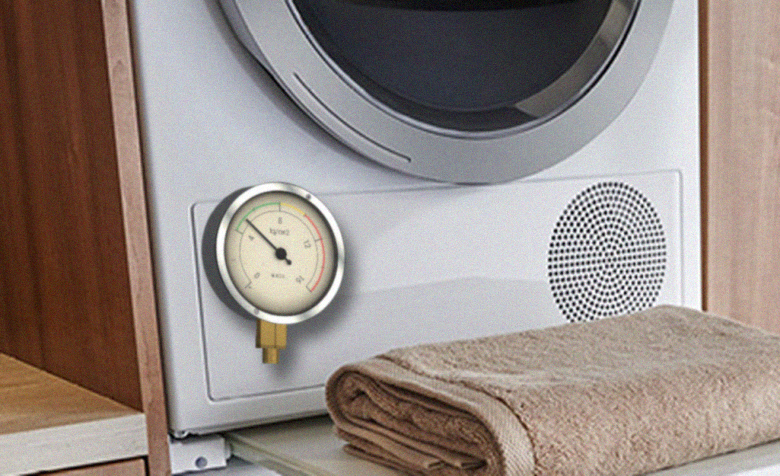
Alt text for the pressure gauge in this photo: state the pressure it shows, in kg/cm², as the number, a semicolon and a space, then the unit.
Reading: 5; kg/cm²
